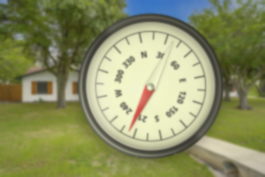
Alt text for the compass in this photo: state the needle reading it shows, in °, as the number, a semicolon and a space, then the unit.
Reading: 217.5; °
